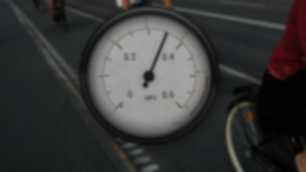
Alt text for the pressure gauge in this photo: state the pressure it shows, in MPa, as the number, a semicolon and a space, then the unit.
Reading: 0.35; MPa
